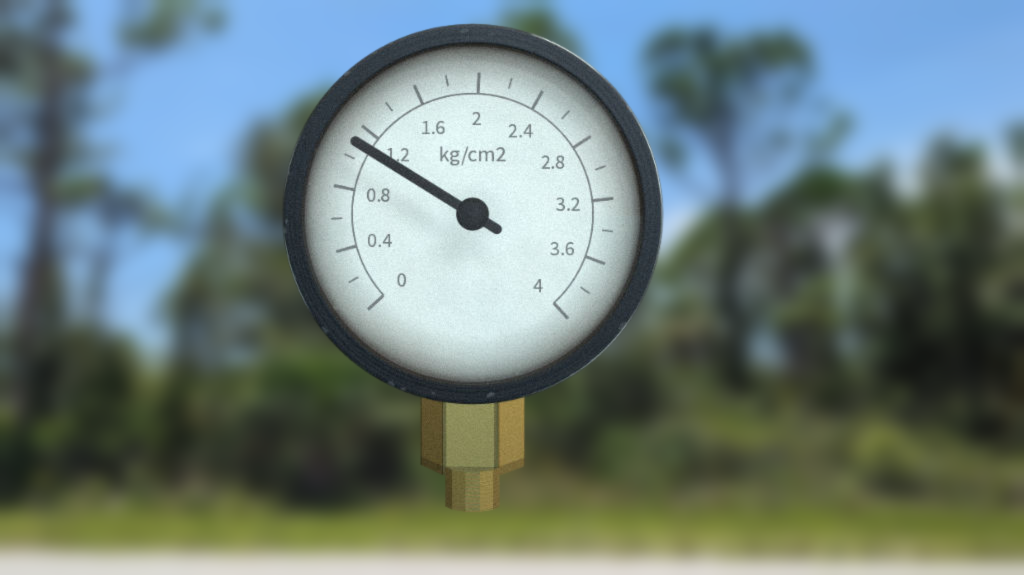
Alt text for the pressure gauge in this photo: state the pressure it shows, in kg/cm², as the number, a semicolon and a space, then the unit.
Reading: 1.1; kg/cm²
